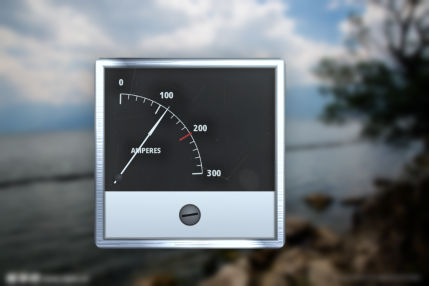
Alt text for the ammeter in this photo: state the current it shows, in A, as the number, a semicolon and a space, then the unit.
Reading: 120; A
